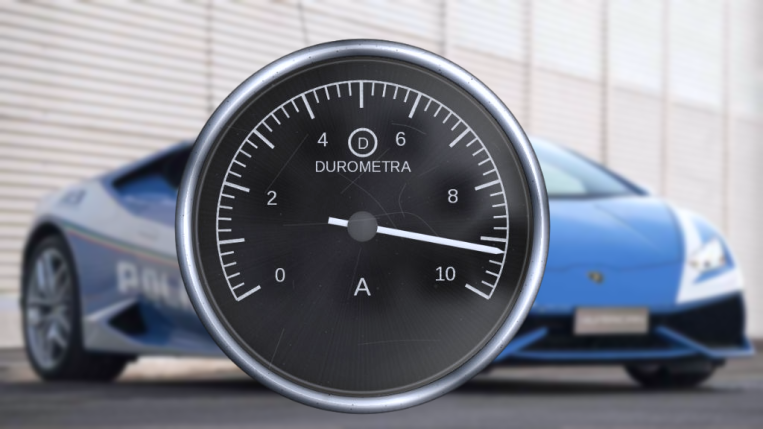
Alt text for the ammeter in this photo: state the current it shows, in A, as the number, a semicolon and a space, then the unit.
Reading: 9.2; A
